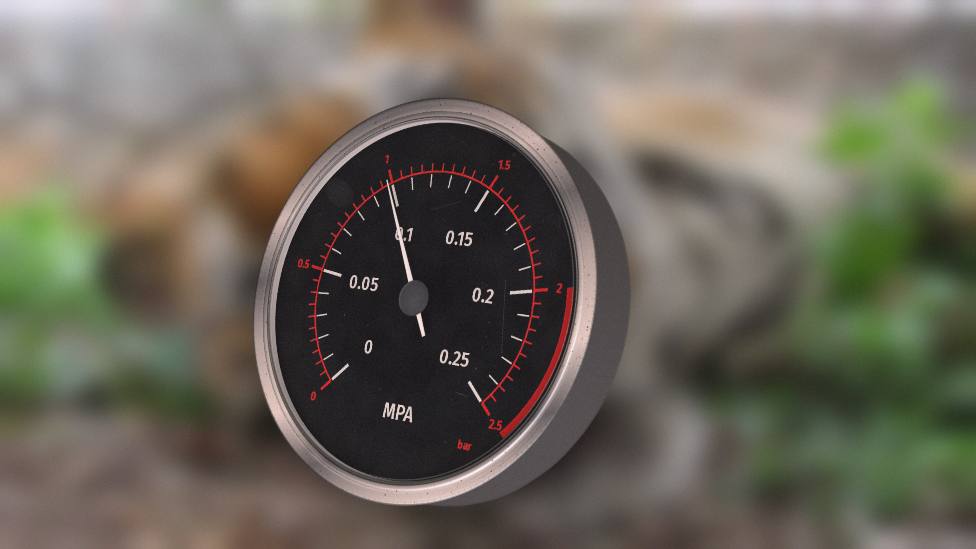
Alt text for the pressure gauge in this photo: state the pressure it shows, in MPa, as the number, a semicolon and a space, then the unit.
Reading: 0.1; MPa
